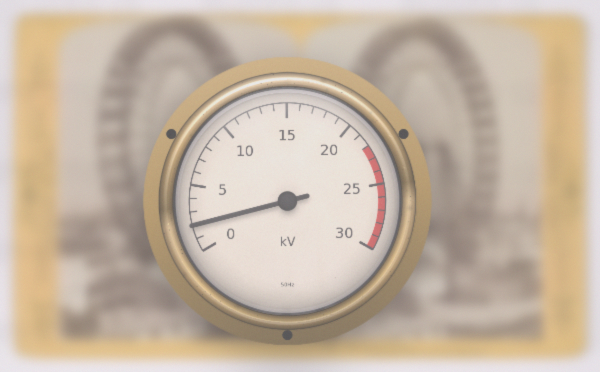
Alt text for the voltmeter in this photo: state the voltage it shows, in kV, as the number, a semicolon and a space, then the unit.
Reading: 2; kV
